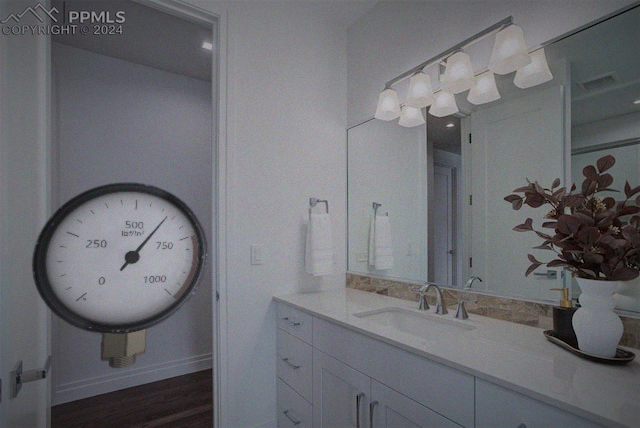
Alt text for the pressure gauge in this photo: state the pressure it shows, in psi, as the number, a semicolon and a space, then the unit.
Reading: 625; psi
